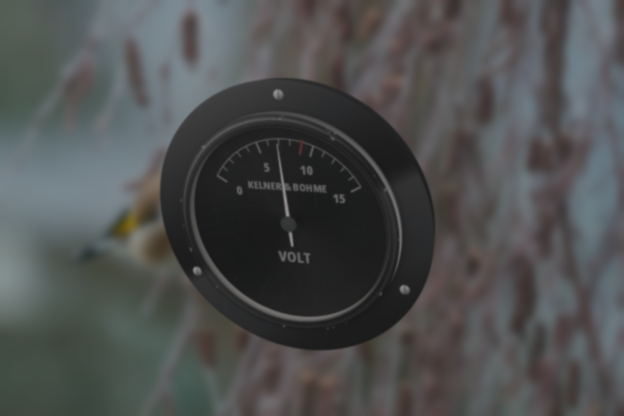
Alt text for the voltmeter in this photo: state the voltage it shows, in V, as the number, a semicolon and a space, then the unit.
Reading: 7; V
